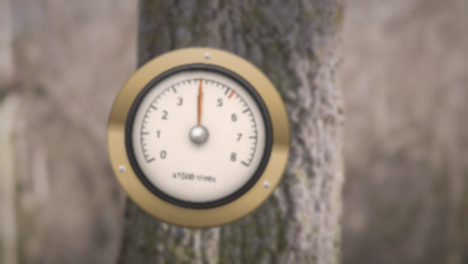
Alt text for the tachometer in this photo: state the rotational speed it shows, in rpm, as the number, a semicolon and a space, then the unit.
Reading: 4000; rpm
